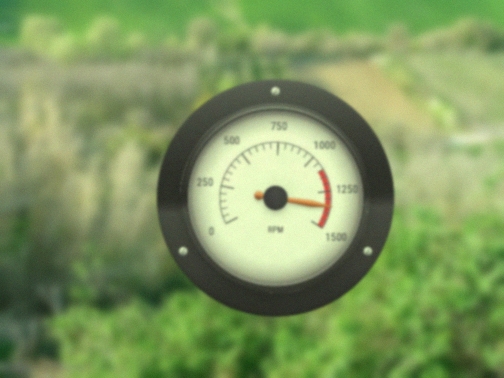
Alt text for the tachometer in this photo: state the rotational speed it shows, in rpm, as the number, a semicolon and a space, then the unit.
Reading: 1350; rpm
